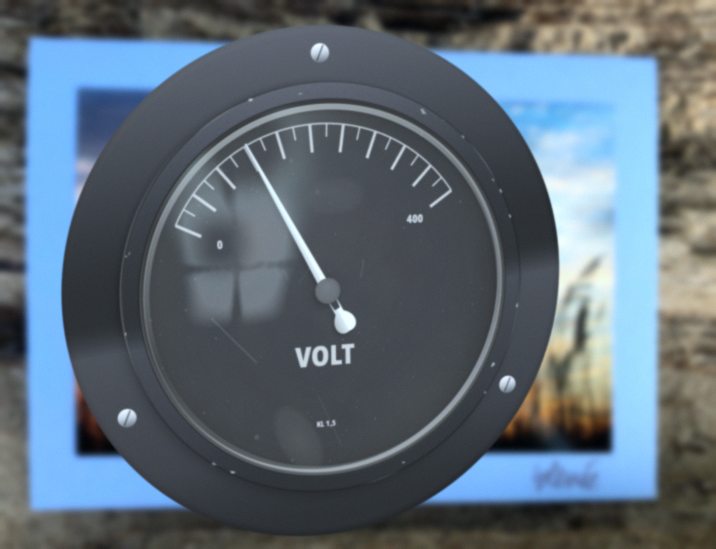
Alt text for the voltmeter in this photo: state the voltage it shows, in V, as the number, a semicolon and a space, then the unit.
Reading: 120; V
